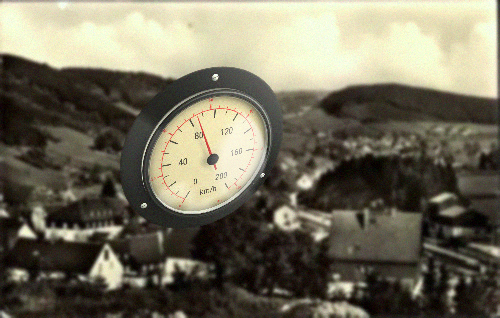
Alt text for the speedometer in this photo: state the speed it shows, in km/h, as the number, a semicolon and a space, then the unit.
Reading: 85; km/h
